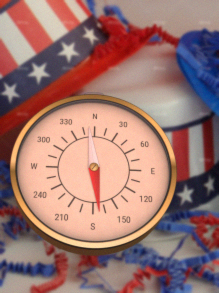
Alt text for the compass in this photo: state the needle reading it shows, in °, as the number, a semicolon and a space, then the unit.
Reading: 172.5; °
